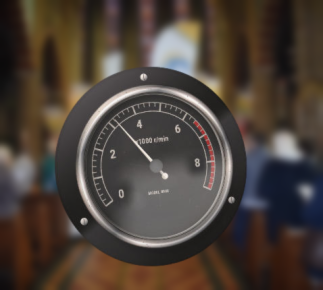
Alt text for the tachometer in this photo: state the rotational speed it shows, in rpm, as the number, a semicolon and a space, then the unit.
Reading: 3200; rpm
